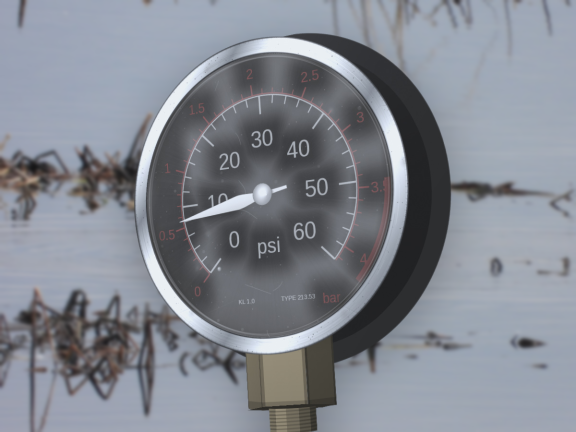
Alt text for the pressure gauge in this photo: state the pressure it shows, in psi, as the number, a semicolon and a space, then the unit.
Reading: 8; psi
